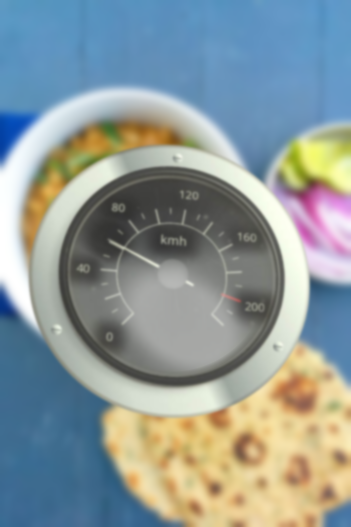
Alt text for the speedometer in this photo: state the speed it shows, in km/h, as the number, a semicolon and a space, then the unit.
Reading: 60; km/h
